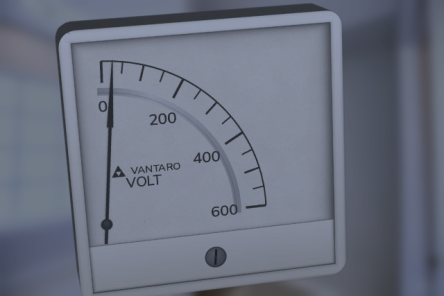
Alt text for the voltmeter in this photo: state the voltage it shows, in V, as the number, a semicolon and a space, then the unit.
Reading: 25; V
